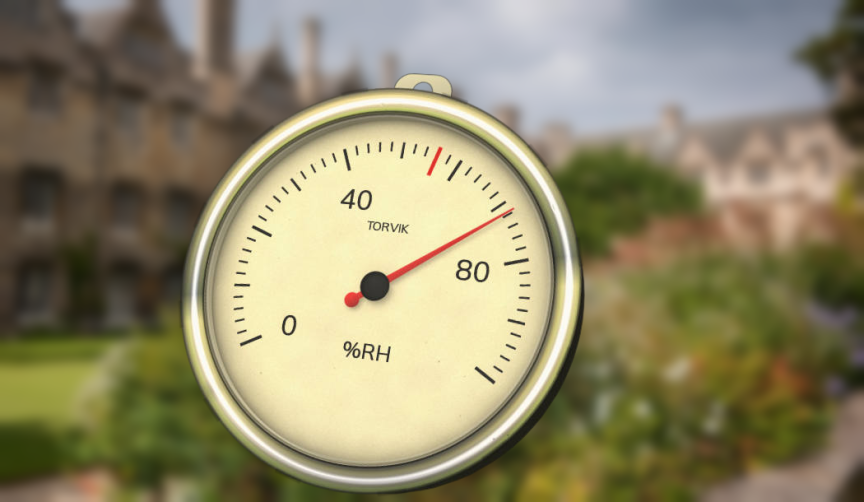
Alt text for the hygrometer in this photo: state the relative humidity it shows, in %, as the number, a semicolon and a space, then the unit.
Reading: 72; %
